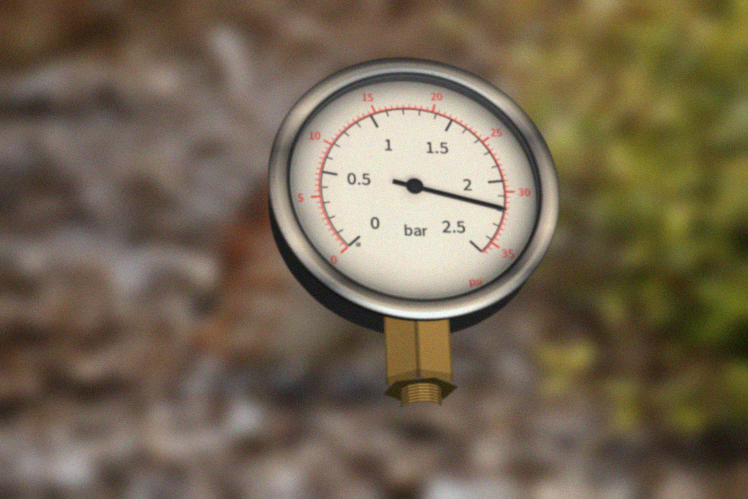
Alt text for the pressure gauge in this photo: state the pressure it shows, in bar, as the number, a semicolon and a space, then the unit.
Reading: 2.2; bar
